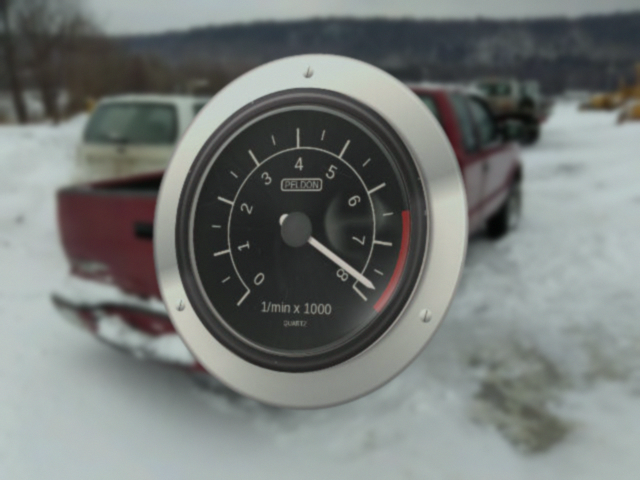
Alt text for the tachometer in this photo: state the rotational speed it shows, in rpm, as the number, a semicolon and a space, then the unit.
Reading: 7750; rpm
